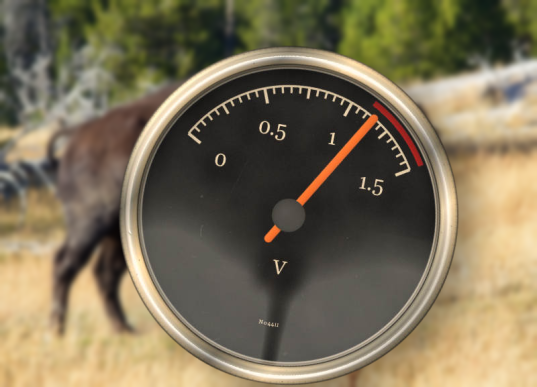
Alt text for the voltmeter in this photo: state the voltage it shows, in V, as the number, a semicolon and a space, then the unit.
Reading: 1.15; V
